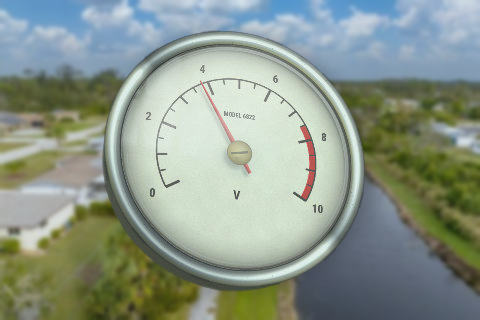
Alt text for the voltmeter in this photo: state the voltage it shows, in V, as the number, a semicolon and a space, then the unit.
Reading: 3.75; V
